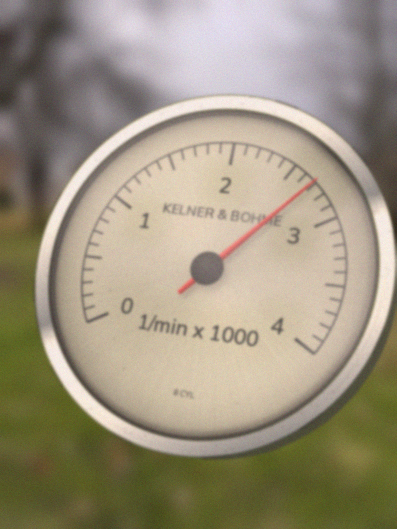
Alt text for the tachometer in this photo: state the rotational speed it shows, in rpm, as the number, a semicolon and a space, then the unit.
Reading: 2700; rpm
